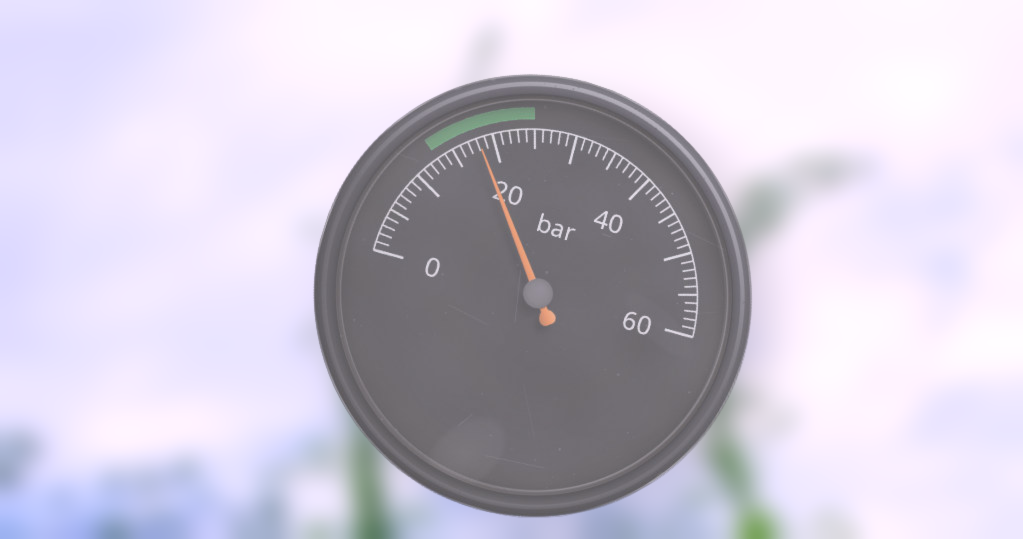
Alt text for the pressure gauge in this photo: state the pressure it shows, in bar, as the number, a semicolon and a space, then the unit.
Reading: 18; bar
